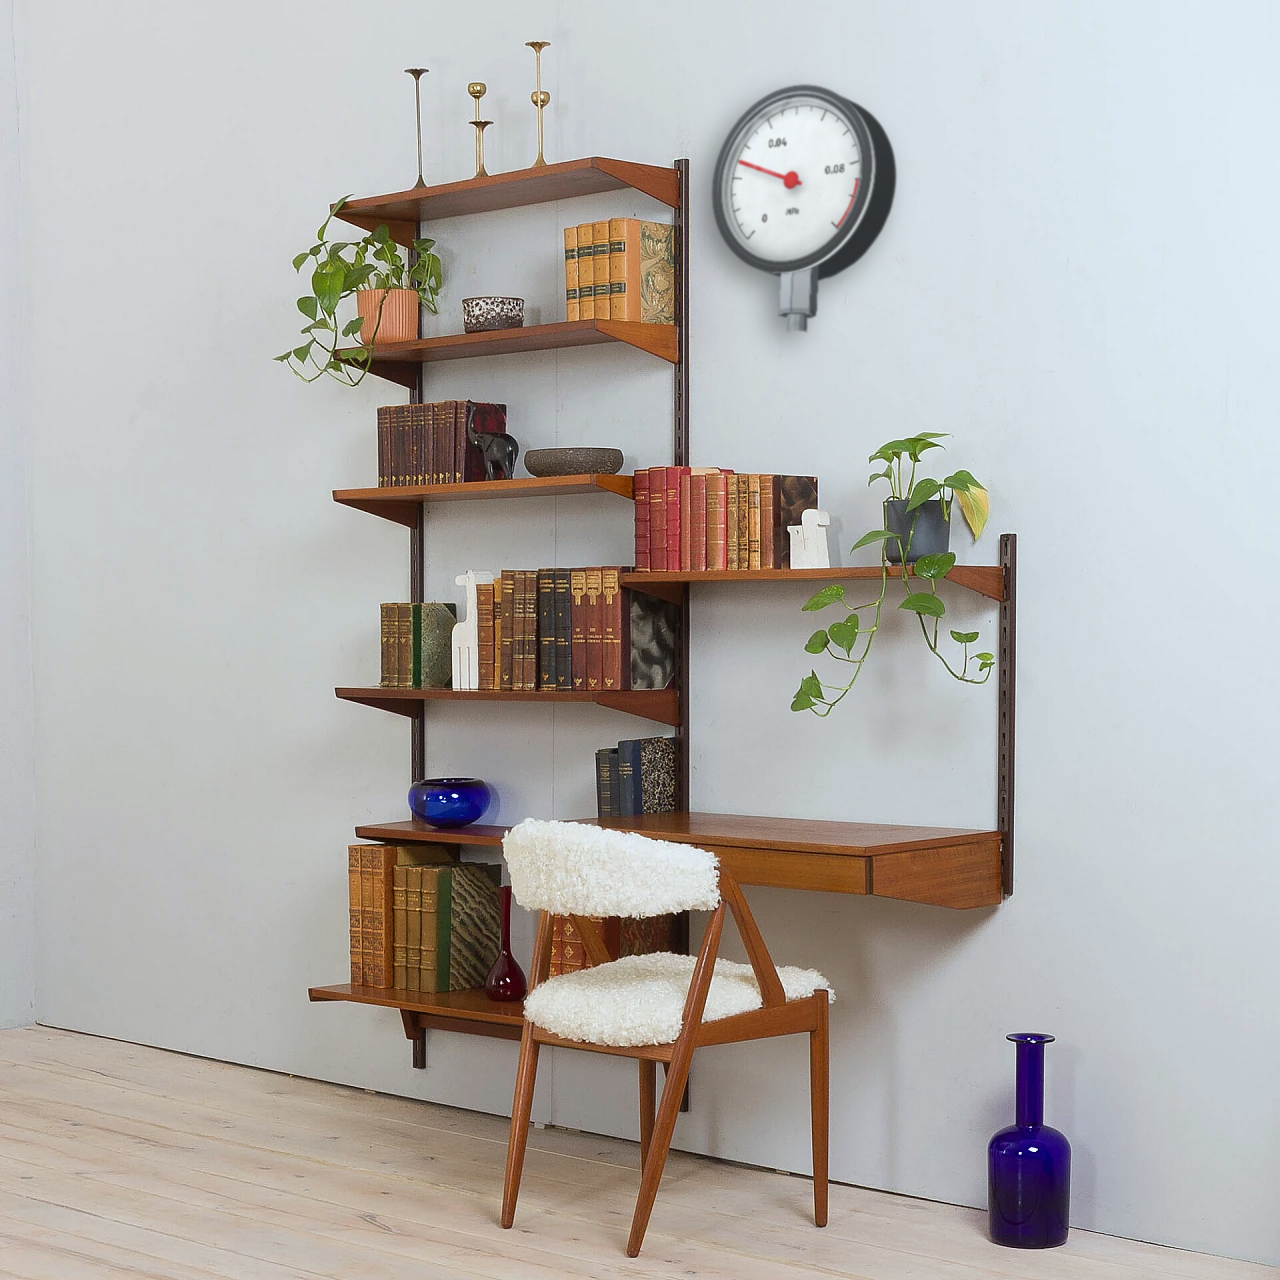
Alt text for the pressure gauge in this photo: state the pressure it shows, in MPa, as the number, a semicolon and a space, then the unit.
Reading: 0.025; MPa
